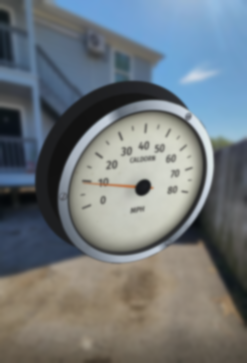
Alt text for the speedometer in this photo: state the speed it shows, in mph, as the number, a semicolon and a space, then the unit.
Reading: 10; mph
